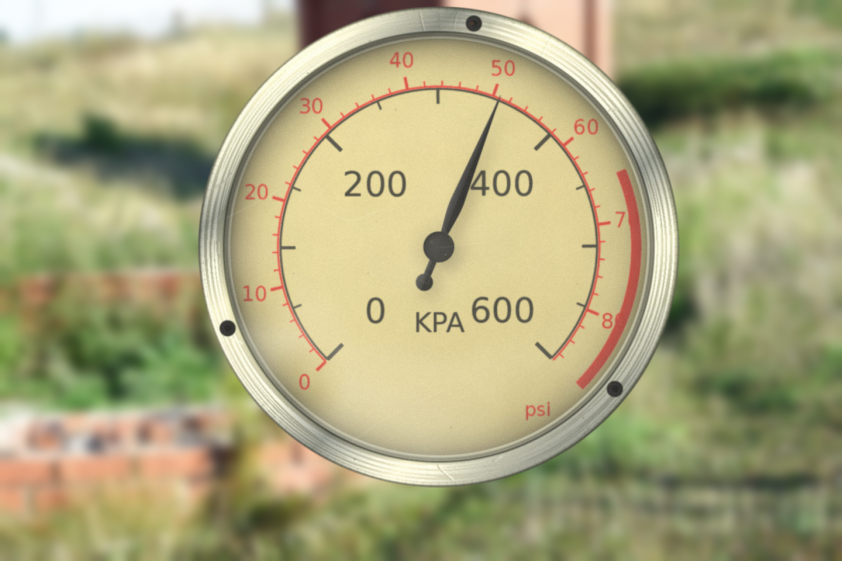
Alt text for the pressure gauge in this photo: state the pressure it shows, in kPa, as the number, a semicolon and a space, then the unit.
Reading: 350; kPa
